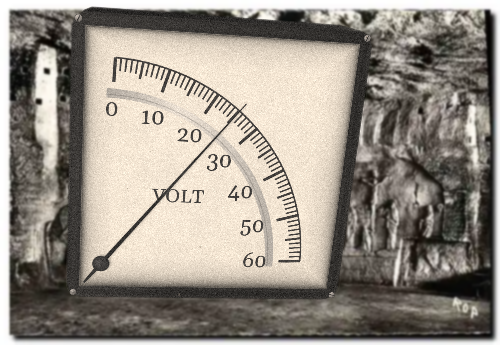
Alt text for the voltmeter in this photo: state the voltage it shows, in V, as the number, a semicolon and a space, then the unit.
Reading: 25; V
